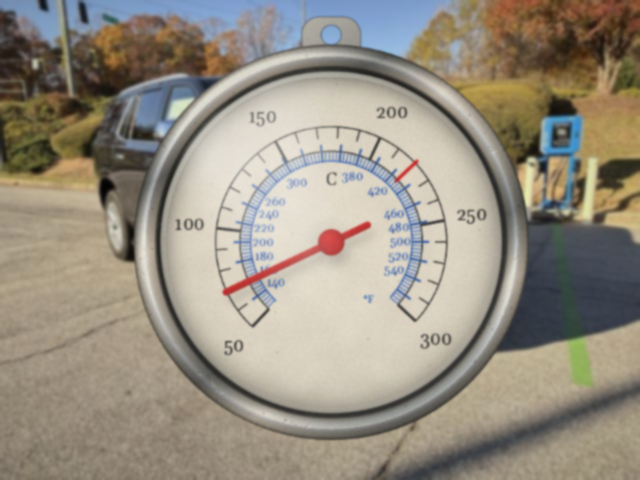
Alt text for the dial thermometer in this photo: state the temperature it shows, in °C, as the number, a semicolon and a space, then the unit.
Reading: 70; °C
